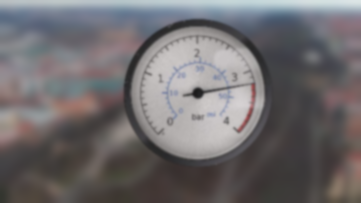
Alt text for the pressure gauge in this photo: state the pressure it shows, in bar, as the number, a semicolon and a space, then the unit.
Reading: 3.2; bar
